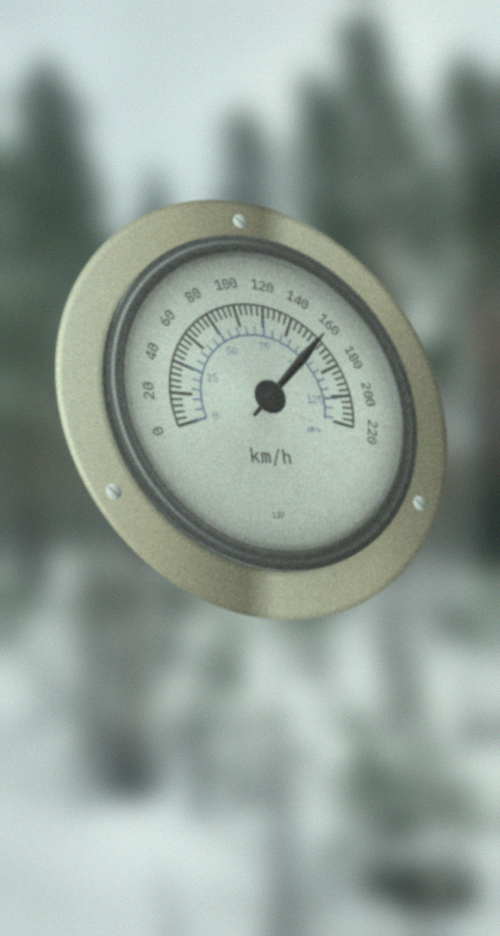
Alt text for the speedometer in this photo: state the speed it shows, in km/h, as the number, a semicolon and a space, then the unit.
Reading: 160; km/h
